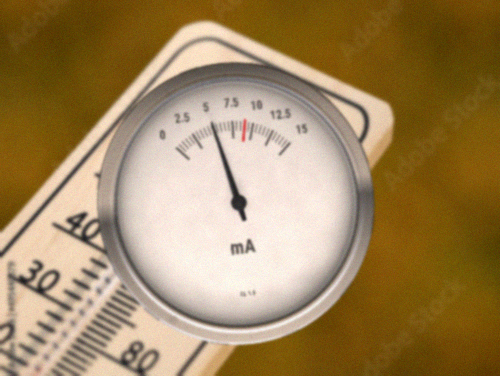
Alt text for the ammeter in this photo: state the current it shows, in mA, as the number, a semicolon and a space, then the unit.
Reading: 5; mA
